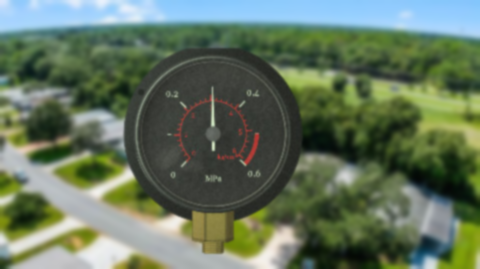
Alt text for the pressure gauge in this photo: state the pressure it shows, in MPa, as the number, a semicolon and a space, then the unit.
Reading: 0.3; MPa
